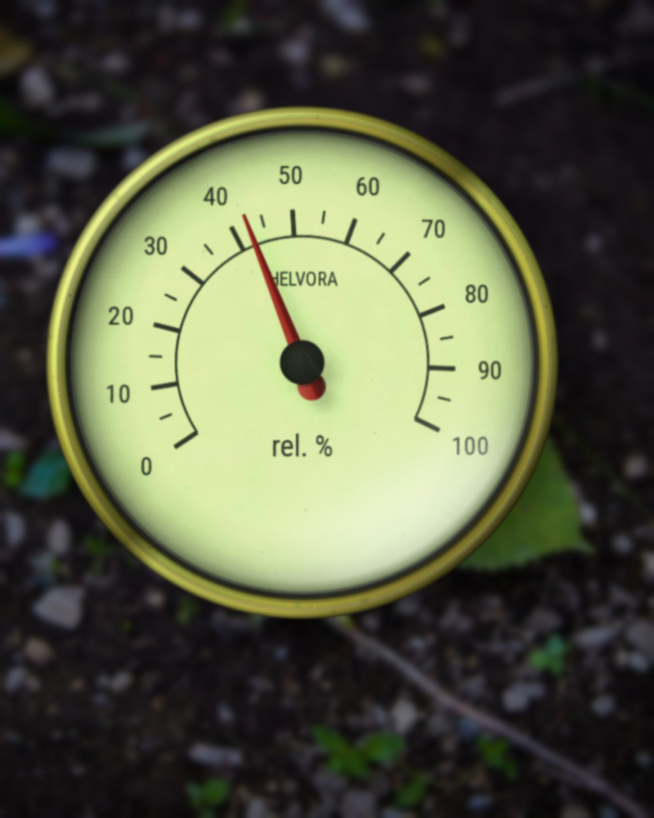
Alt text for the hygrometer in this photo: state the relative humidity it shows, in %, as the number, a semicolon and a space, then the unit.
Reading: 42.5; %
